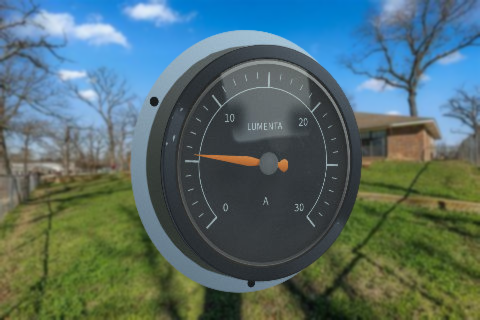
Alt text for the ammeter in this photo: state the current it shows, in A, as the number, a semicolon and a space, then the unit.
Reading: 5.5; A
